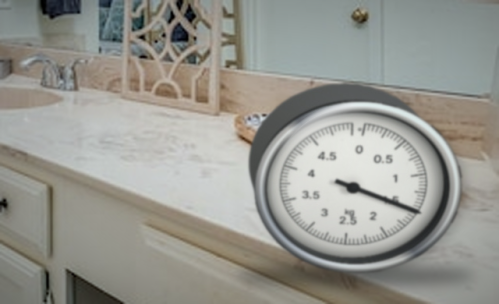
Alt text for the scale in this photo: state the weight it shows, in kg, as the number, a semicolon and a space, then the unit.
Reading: 1.5; kg
